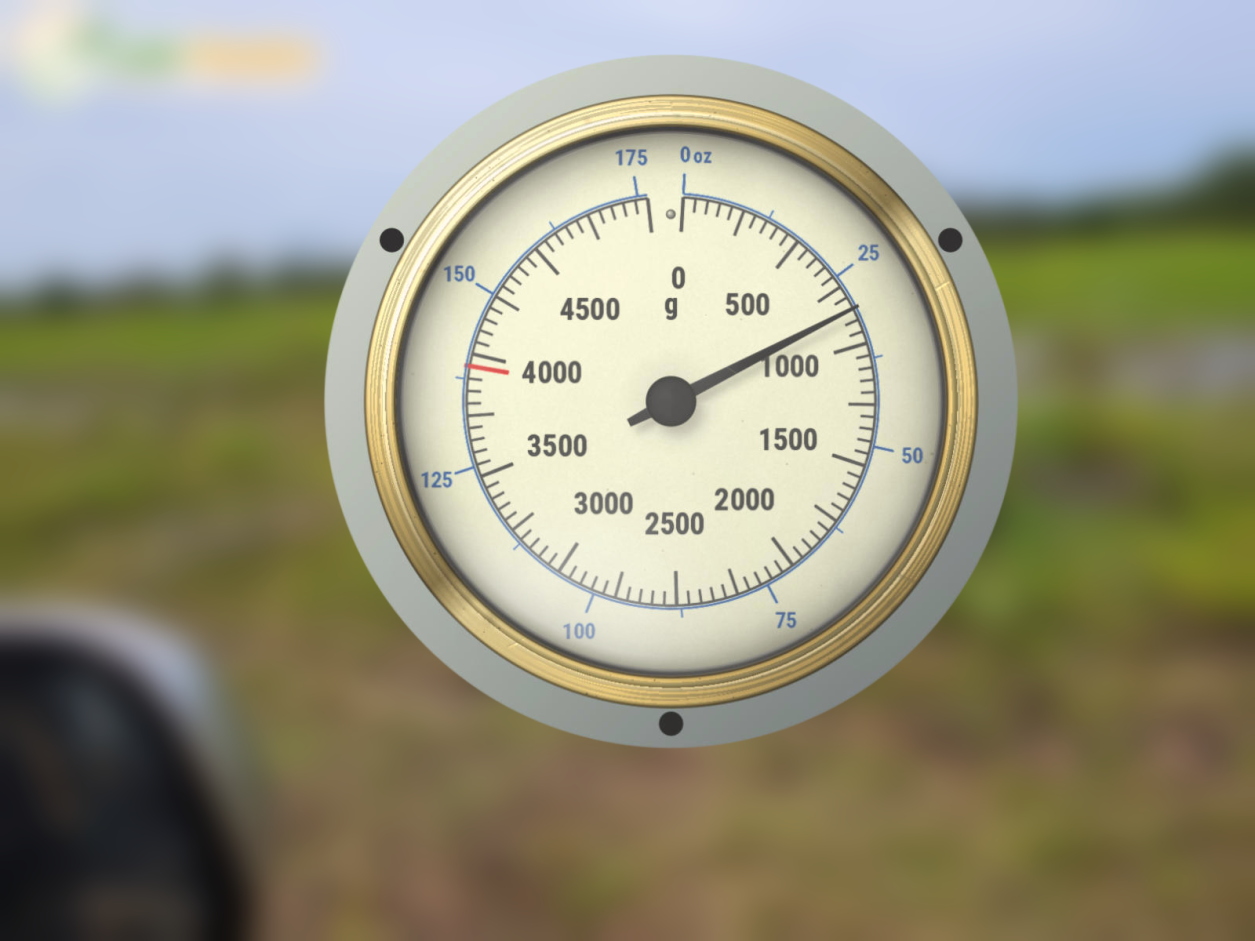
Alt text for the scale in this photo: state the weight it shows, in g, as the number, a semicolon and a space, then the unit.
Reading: 850; g
